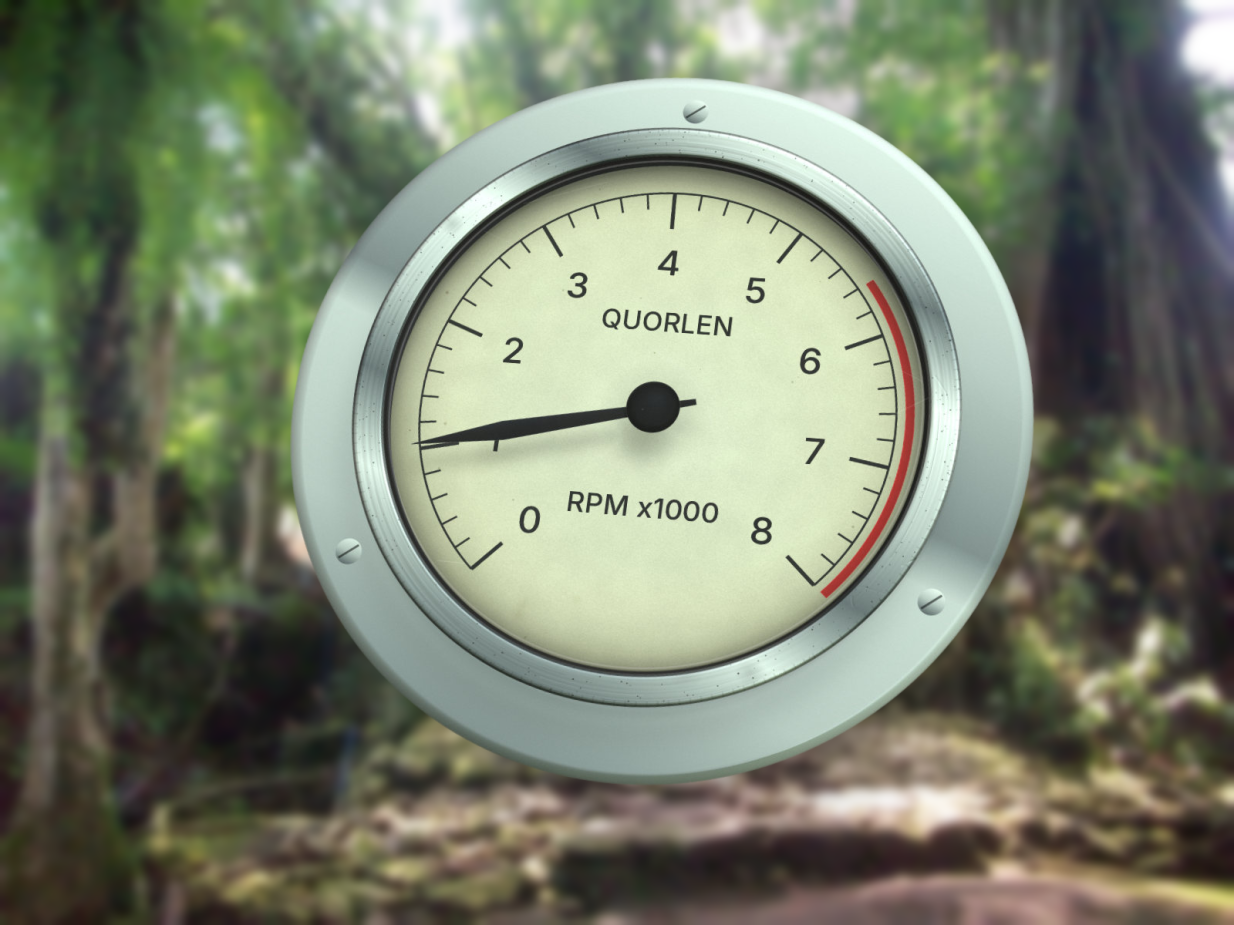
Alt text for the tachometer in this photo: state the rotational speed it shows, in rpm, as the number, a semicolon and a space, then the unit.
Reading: 1000; rpm
